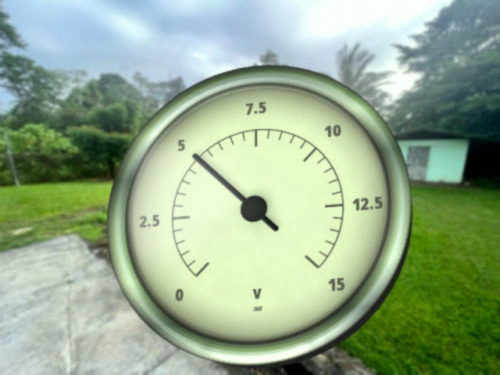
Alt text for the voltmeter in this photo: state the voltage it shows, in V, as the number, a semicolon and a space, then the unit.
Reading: 5; V
